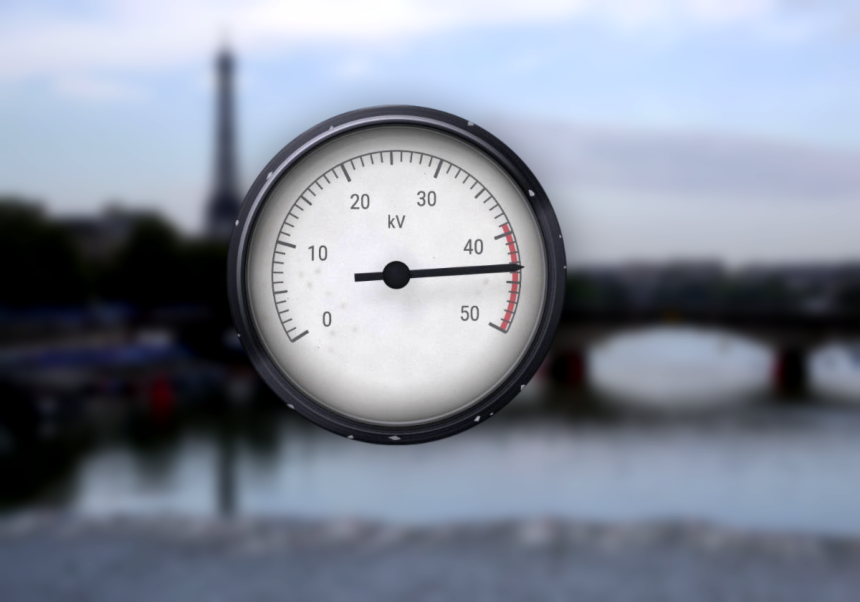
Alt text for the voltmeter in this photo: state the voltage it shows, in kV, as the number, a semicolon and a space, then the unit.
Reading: 43.5; kV
